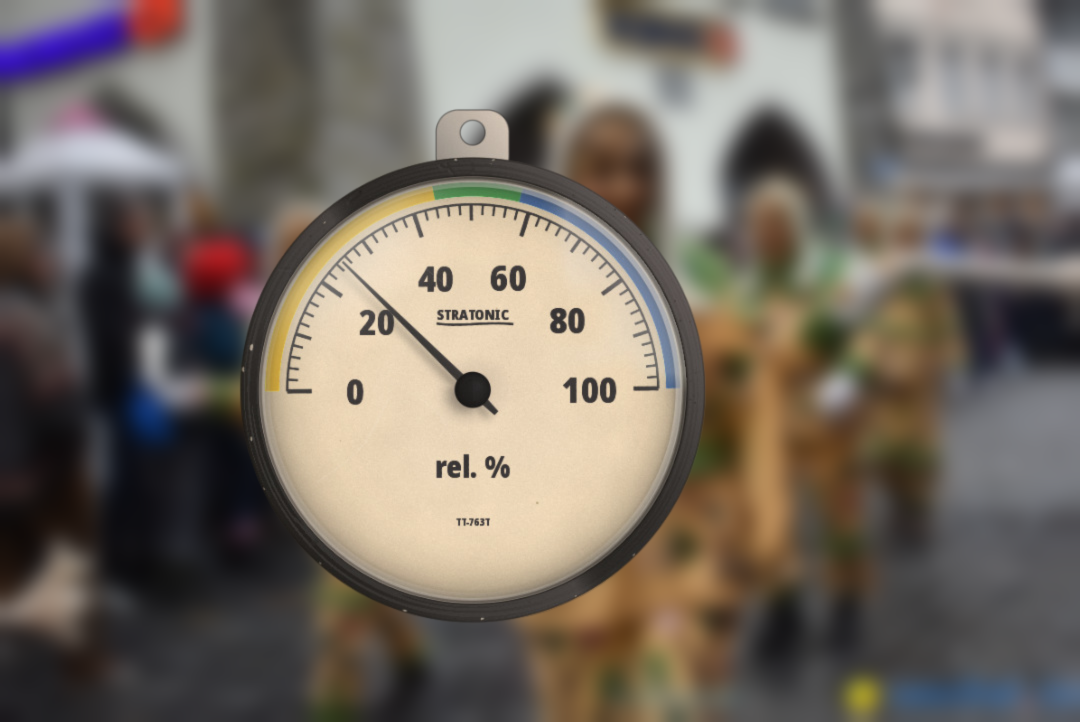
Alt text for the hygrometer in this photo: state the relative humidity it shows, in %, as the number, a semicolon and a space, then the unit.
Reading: 25; %
